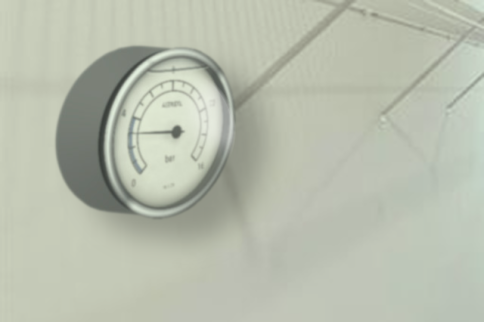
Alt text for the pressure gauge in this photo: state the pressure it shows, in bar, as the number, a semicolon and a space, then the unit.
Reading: 3; bar
